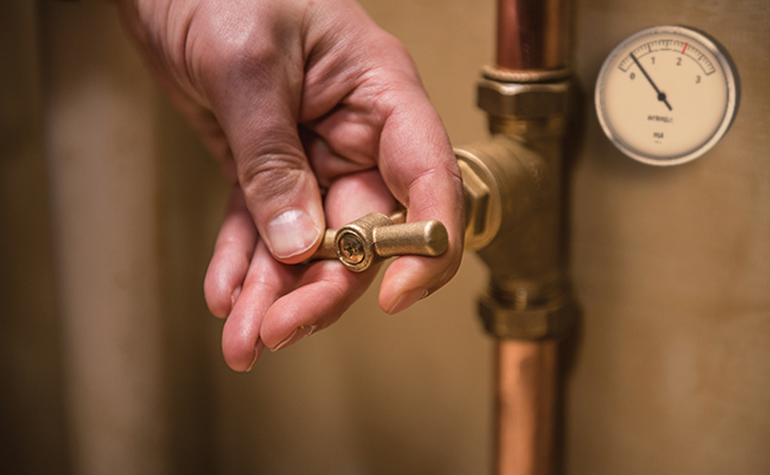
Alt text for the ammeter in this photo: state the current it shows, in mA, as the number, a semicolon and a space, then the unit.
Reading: 0.5; mA
